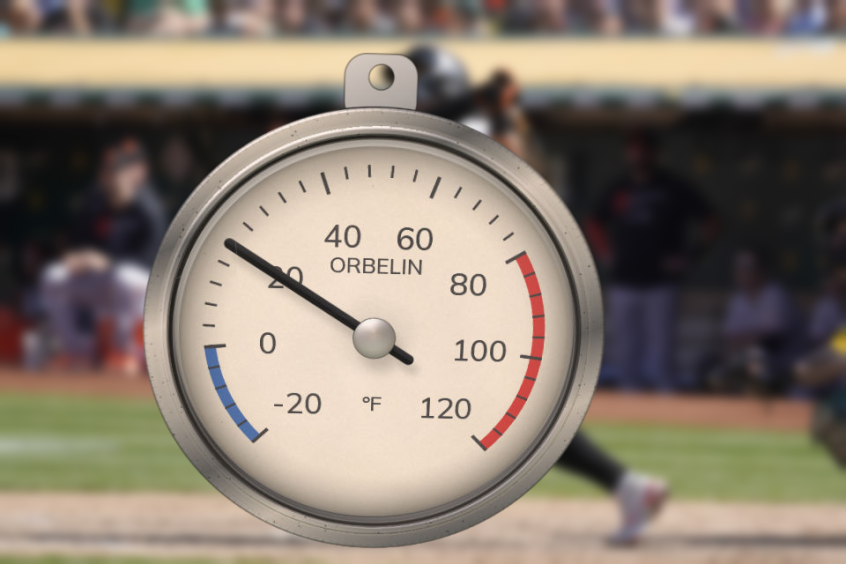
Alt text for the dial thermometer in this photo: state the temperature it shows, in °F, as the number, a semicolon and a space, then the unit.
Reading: 20; °F
